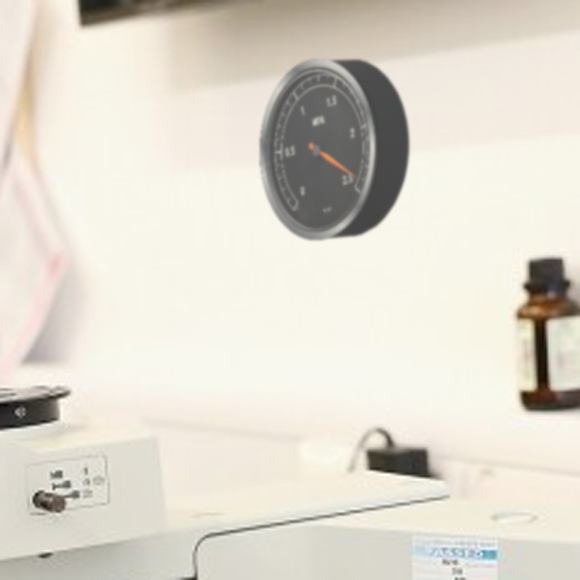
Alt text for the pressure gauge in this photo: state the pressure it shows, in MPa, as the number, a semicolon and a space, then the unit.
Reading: 2.4; MPa
